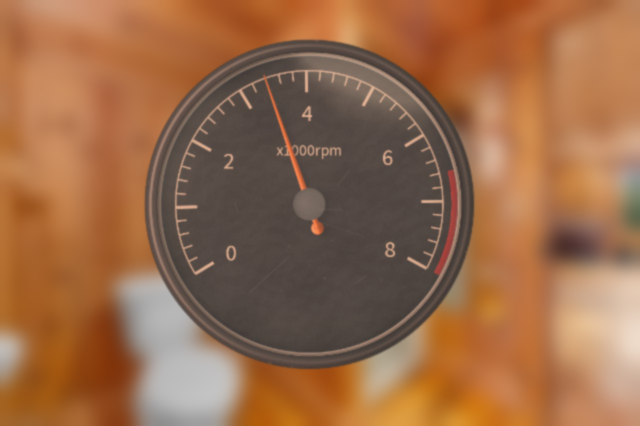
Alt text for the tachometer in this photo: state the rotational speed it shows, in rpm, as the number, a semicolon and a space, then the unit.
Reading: 3400; rpm
